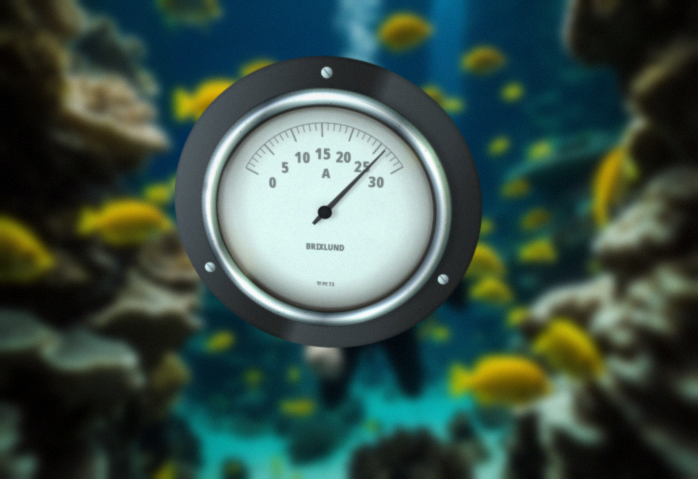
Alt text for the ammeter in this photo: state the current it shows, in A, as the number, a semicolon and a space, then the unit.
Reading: 26; A
